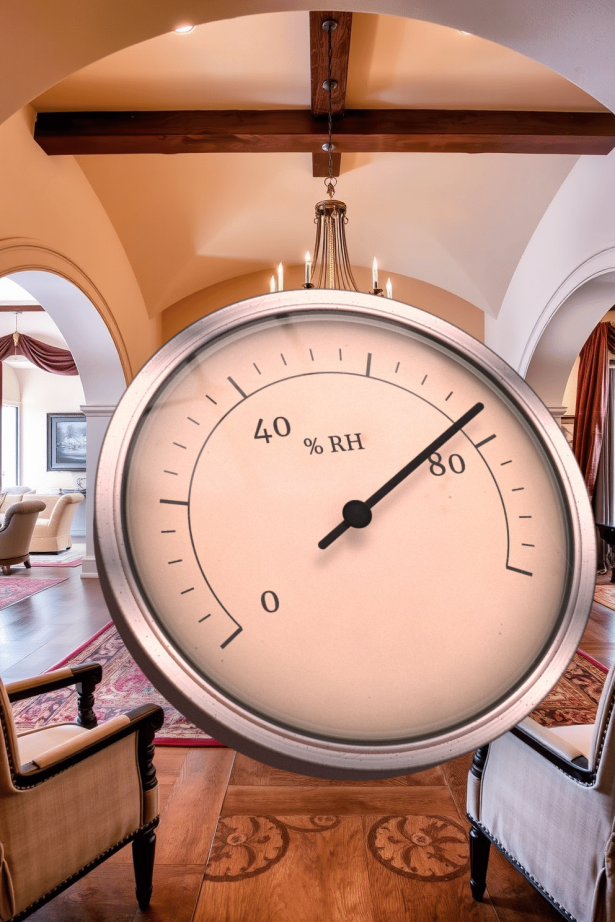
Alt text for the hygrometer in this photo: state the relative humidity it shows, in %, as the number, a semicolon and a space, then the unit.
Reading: 76; %
